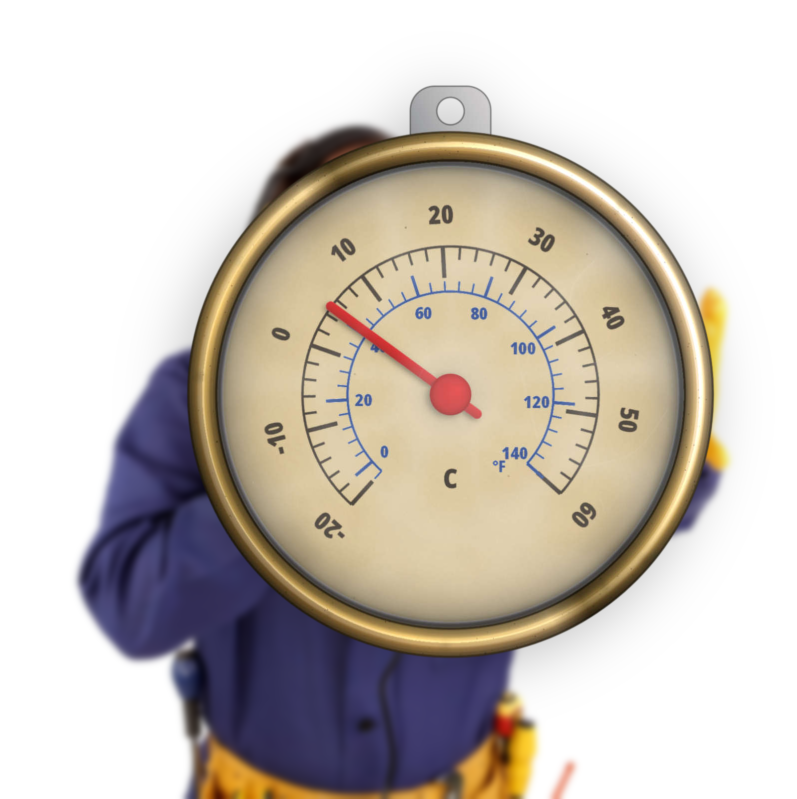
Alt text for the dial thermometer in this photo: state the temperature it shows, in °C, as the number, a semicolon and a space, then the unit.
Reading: 5; °C
